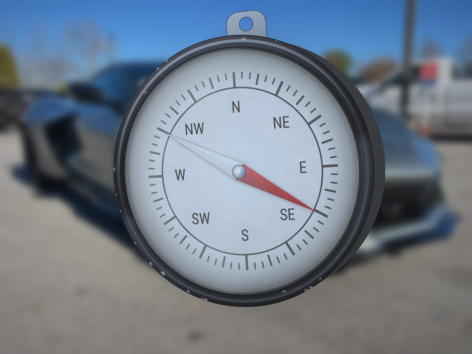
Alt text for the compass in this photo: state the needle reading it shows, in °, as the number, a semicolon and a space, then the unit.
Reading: 120; °
